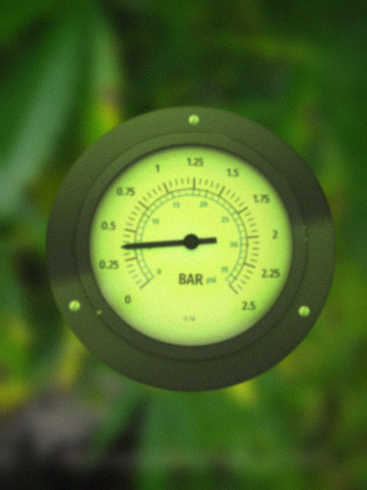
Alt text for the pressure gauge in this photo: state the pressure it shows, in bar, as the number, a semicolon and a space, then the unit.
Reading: 0.35; bar
